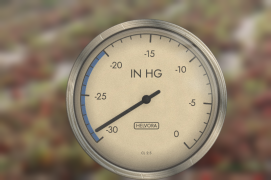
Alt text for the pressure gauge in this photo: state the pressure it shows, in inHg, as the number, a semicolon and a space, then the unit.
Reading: -29; inHg
